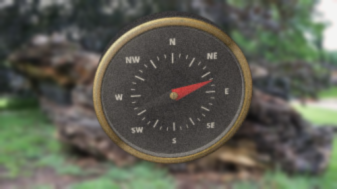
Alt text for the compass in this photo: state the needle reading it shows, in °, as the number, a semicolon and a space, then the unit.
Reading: 70; °
